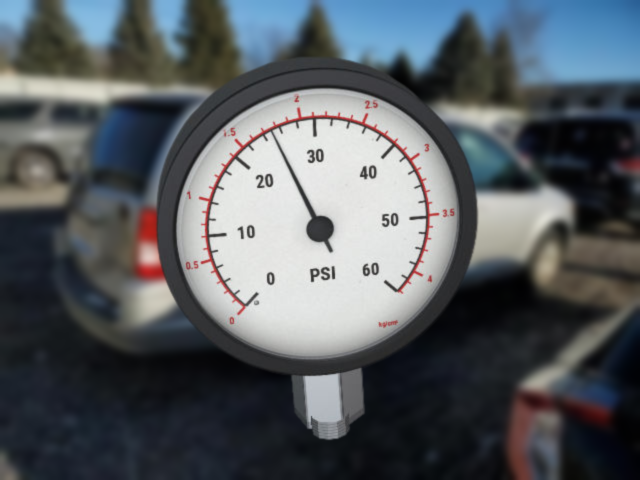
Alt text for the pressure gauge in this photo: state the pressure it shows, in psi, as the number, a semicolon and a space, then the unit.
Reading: 25; psi
